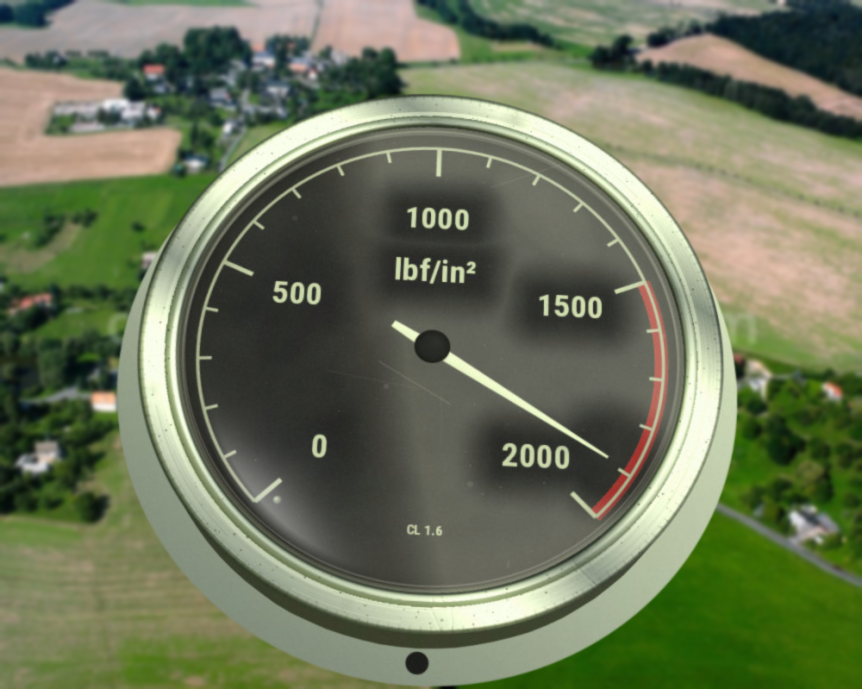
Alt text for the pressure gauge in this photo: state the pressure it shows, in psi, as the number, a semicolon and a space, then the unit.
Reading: 1900; psi
